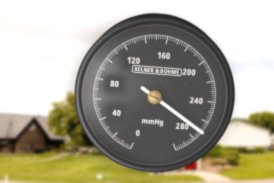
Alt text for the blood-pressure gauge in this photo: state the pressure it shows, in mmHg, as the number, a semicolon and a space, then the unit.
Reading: 270; mmHg
